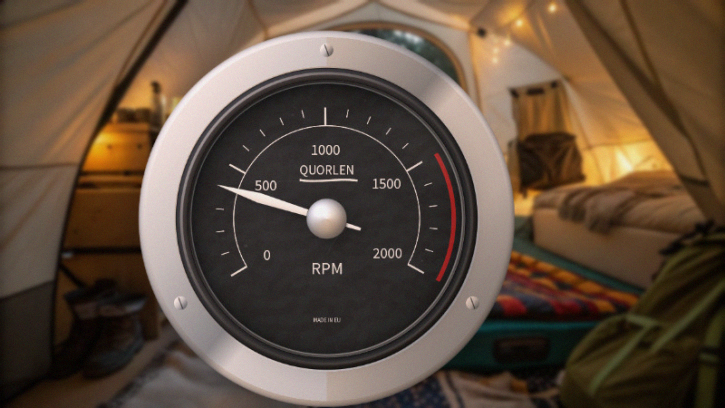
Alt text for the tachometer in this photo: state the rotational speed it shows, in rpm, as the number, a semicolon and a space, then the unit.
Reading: 400; rpm
